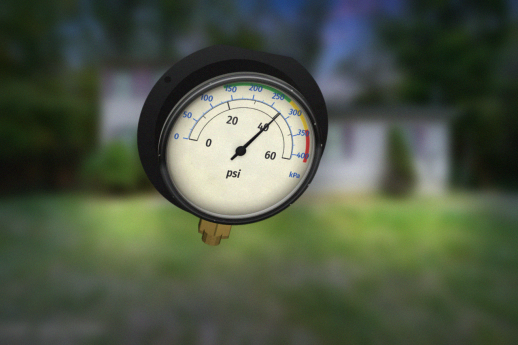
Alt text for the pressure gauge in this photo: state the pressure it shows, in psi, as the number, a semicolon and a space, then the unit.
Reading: 40; psi
